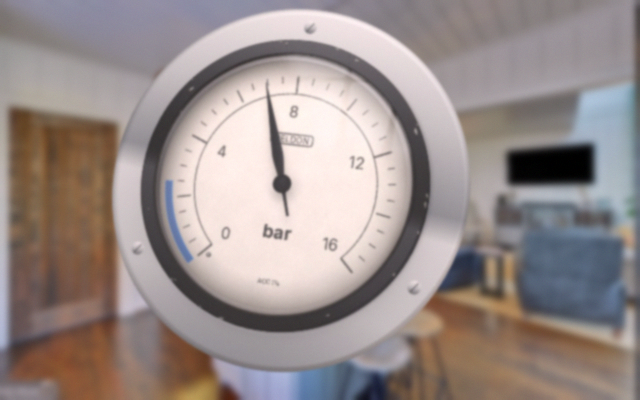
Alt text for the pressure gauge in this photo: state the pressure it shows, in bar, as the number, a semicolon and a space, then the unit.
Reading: 7; bar
